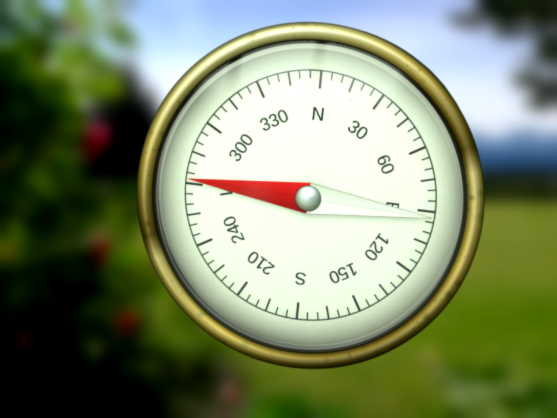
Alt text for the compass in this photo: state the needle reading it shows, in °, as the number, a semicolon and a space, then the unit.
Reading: 272.5; °
